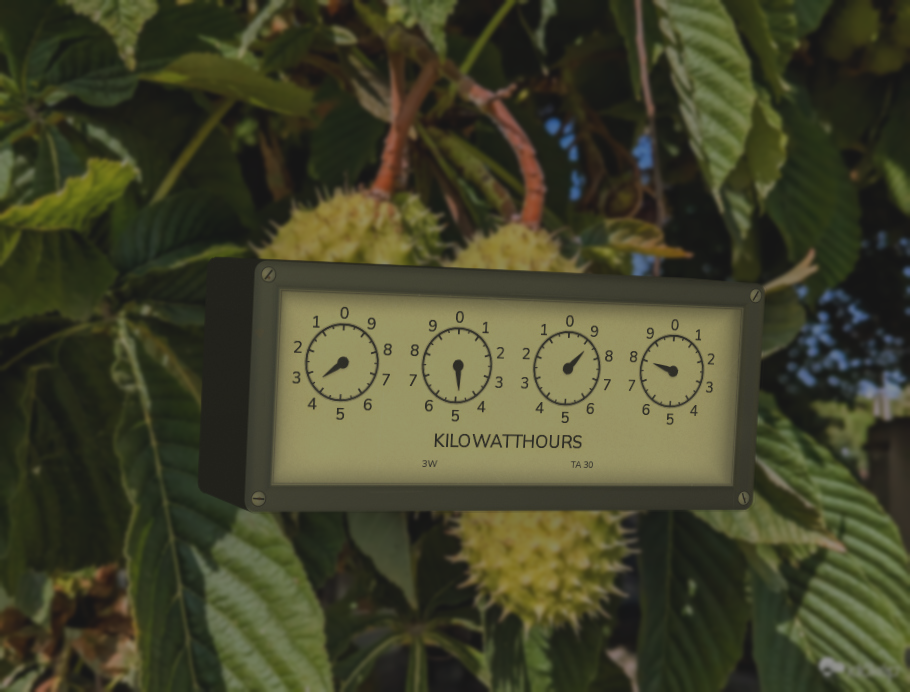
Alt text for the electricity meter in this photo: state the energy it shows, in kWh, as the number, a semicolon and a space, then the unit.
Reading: 3488; kWh
